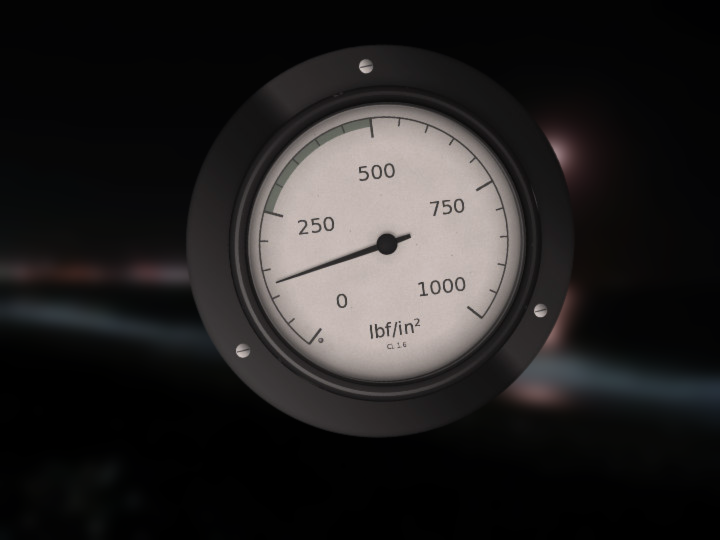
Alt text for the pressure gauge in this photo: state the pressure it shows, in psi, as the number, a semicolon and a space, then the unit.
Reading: 125; psi
